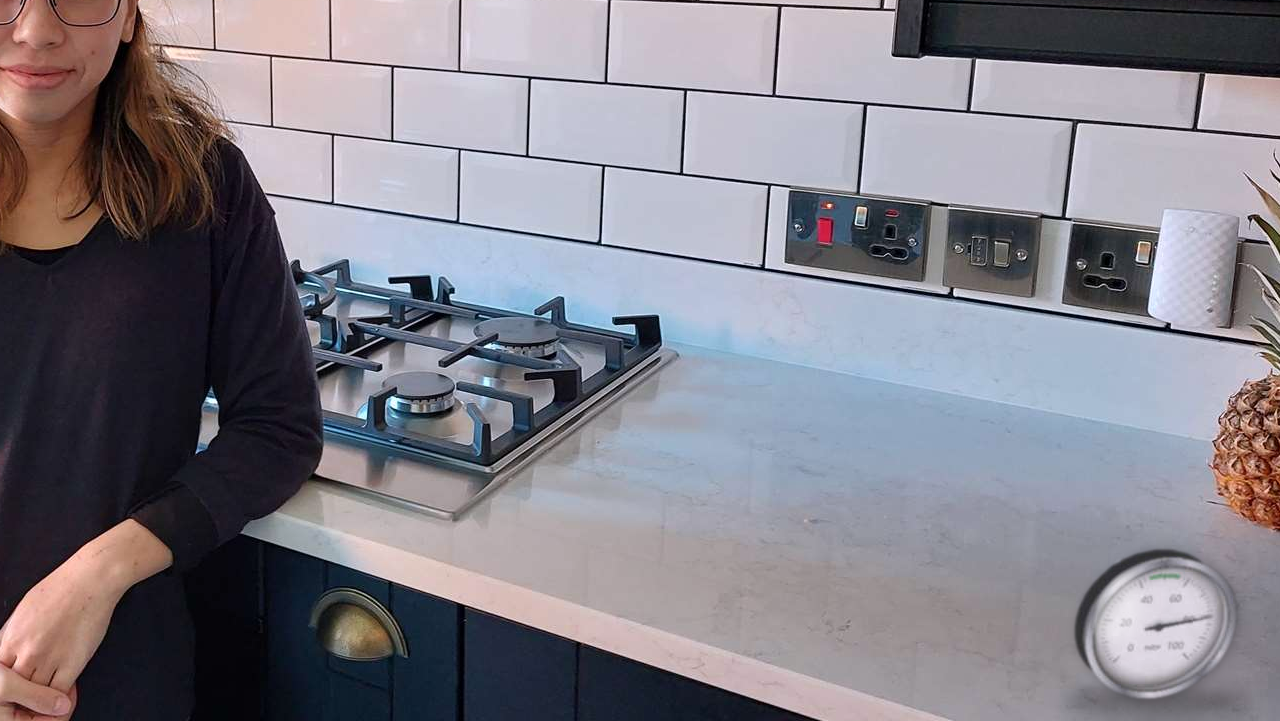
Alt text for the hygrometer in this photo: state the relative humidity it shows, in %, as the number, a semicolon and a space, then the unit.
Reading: 80; %
